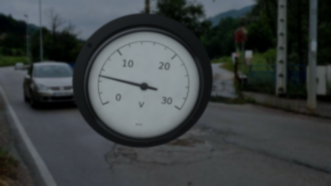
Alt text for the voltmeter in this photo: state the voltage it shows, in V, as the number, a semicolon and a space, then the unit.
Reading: 5; V
